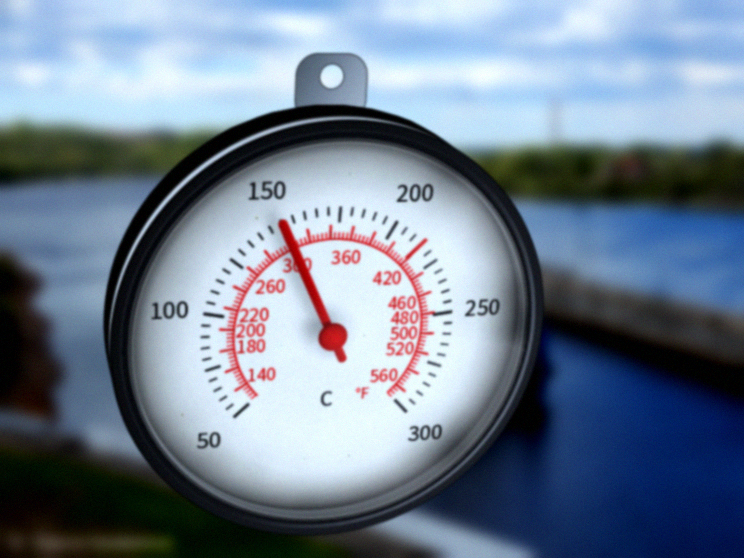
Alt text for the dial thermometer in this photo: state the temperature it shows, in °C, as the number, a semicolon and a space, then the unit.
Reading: 150; °C
